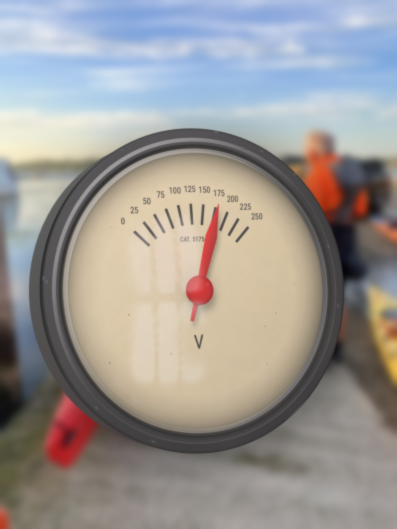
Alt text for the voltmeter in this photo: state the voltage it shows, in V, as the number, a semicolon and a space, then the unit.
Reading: 175; V
